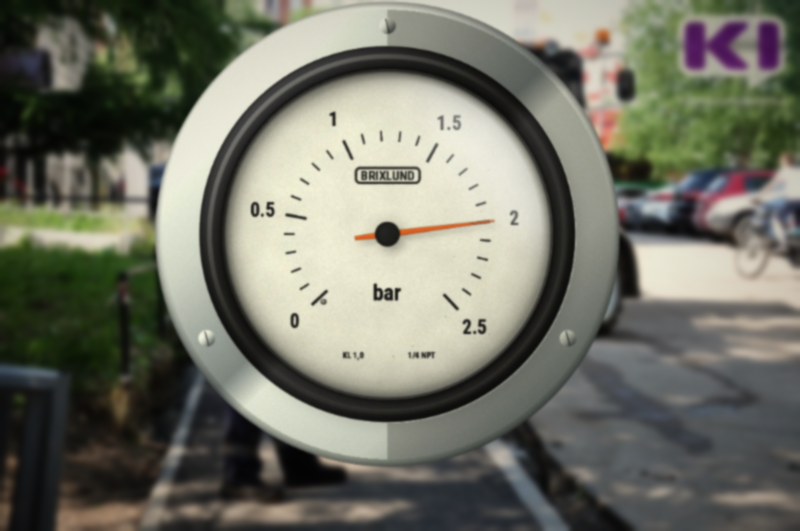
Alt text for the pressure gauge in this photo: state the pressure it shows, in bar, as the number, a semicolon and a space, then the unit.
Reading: 2; bar
